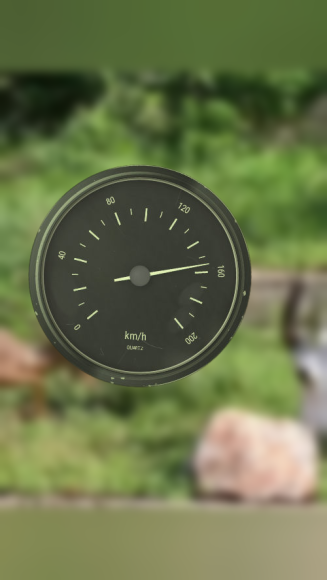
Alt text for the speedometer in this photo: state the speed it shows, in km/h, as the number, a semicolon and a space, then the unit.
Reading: 155; km/h
